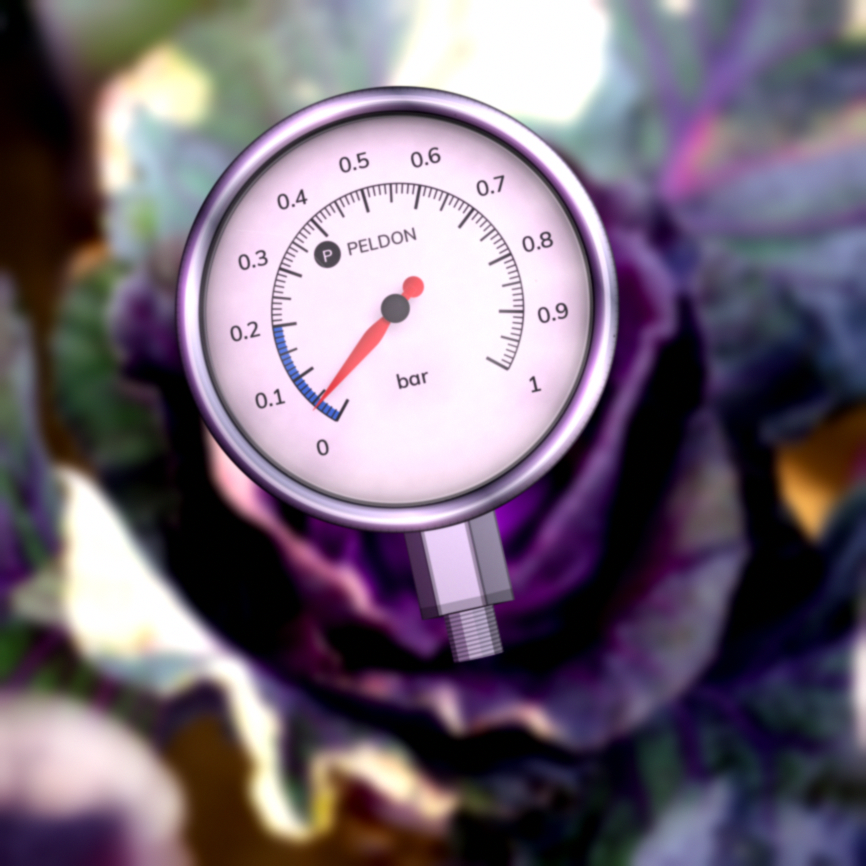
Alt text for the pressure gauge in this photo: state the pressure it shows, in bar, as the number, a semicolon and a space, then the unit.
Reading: 0.04; bar
